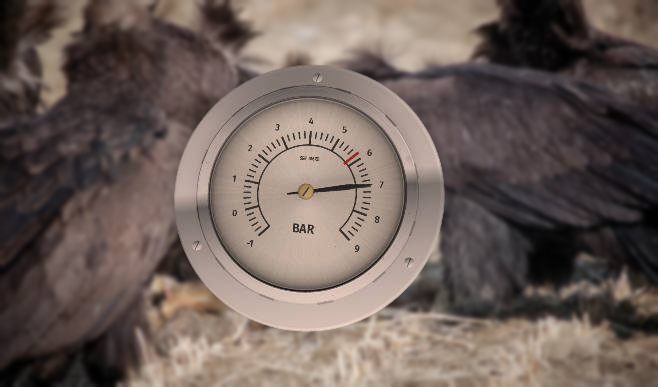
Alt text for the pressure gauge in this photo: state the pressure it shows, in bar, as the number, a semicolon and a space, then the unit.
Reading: 7; bar
